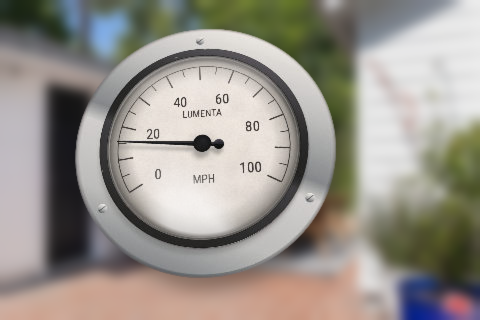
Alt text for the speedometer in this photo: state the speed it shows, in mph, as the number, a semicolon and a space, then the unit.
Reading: 15; mph
